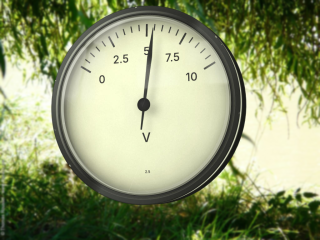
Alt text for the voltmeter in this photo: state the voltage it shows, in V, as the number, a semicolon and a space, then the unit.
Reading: 5.5; V
